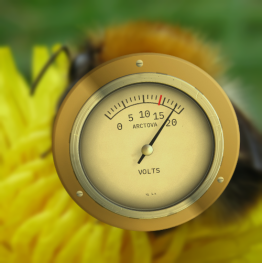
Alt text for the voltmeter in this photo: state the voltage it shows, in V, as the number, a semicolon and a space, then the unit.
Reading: 18; V
